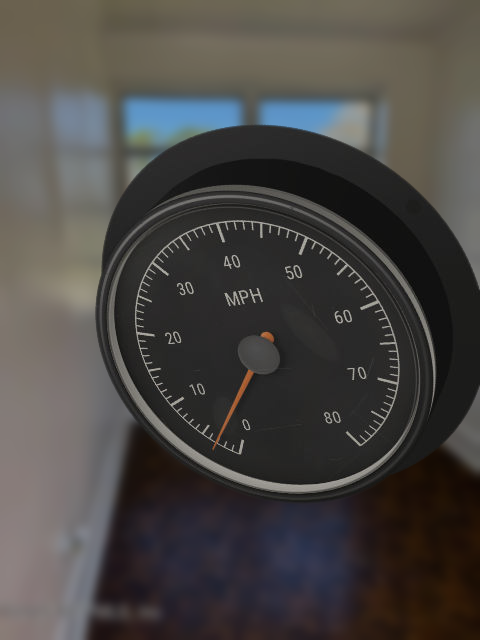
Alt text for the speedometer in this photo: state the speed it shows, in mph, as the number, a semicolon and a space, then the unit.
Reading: 3; mph
